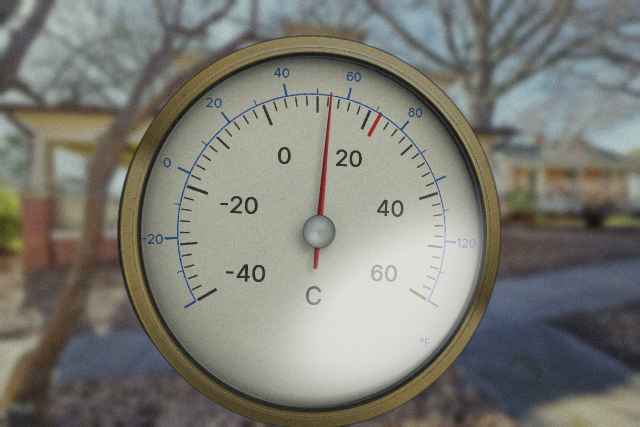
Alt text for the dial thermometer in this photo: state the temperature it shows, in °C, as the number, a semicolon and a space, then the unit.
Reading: 12; °C
